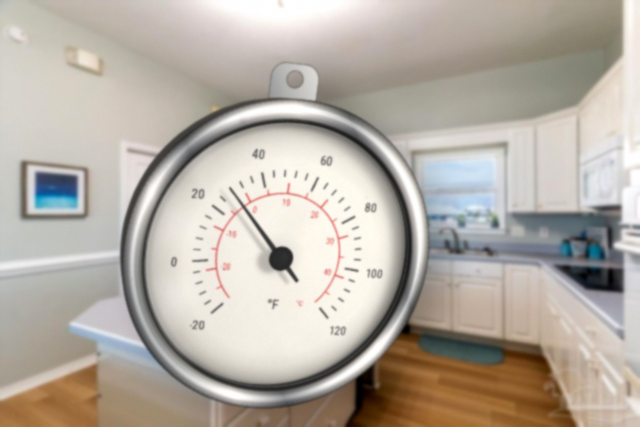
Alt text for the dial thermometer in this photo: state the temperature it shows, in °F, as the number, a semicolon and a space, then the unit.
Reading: 28; °F
